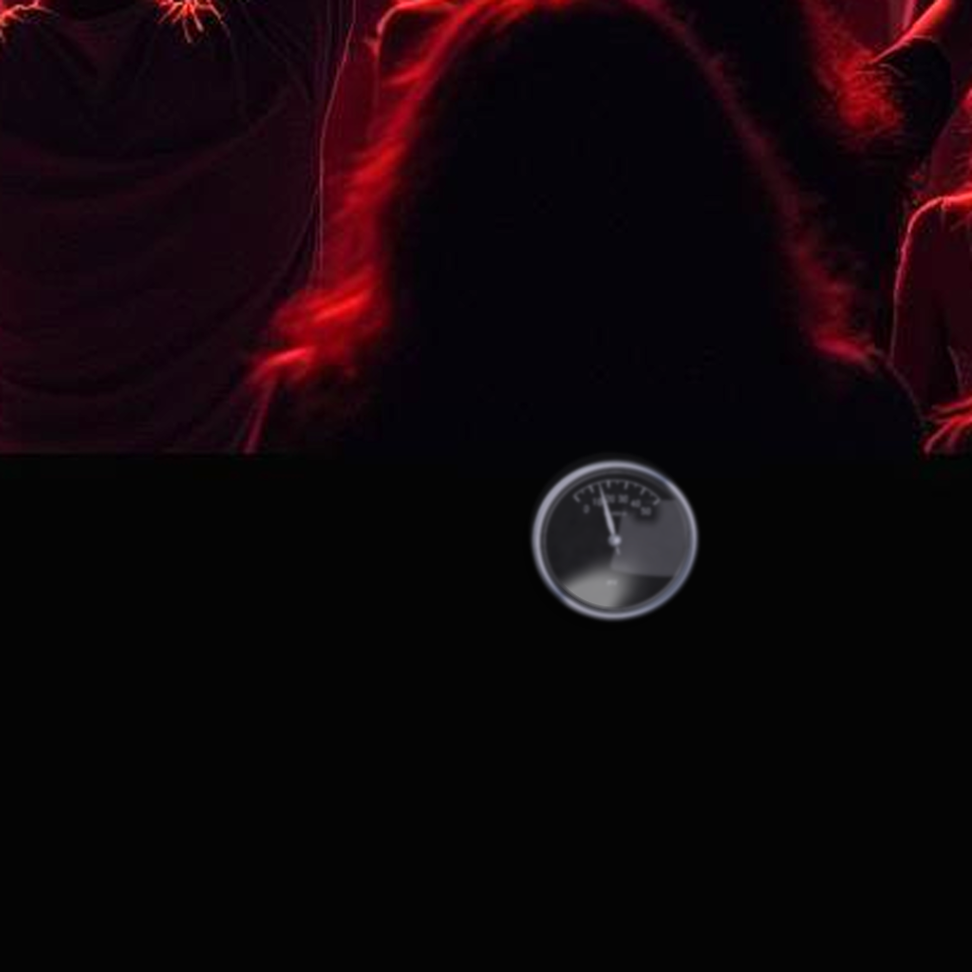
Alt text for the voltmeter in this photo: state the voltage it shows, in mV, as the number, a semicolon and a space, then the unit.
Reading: 15; mV
